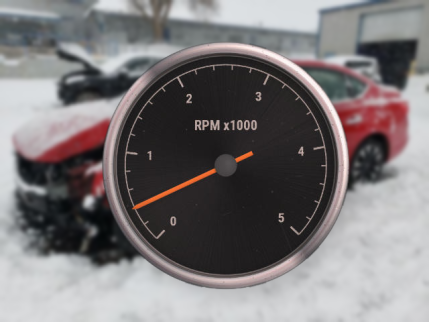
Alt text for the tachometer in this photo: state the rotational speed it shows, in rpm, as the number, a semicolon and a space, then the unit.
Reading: 400; rpm
